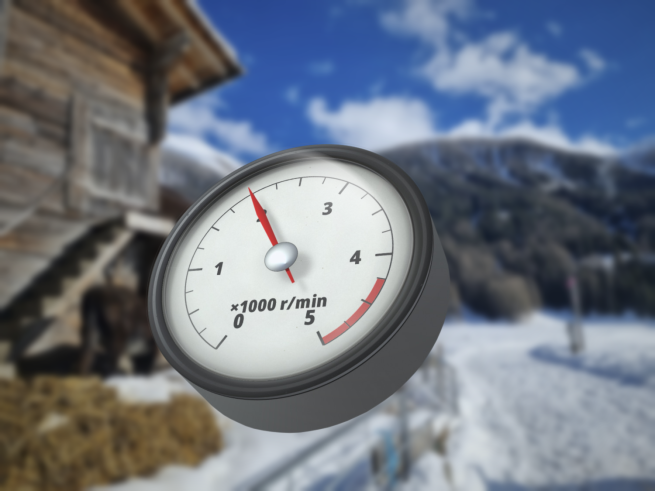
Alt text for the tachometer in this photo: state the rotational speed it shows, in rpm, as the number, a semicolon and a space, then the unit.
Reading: 2000; rpm
